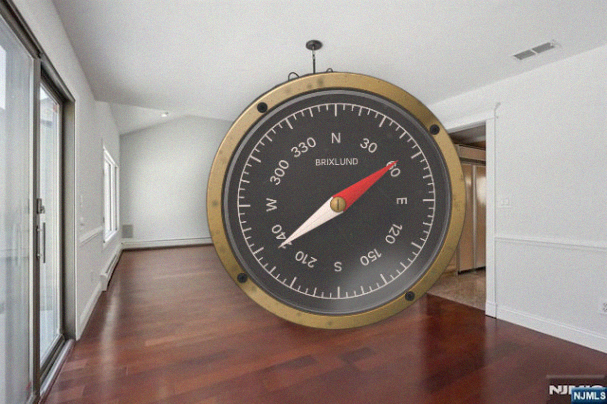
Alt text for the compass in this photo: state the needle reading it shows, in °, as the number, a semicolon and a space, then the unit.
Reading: 55; °
